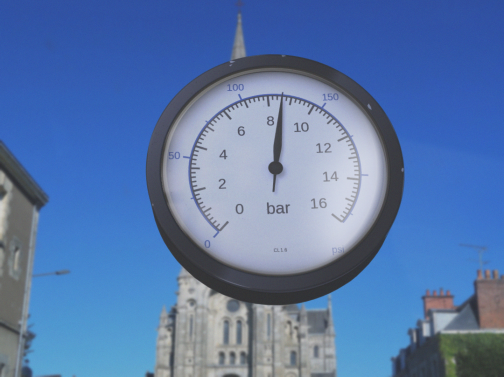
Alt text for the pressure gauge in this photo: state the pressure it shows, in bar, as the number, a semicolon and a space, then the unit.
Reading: 8.6; bar
